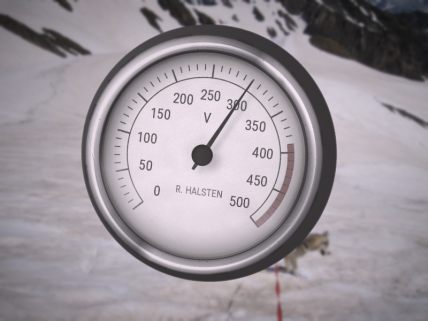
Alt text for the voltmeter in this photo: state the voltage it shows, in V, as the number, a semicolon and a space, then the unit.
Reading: 300; V
